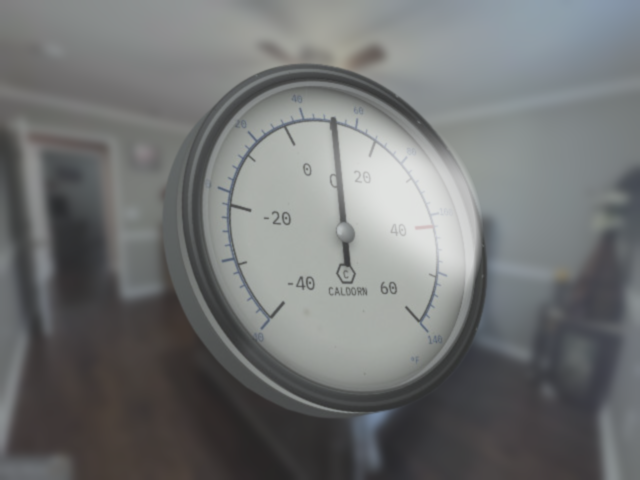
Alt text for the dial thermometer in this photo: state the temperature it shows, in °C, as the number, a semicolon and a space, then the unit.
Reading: 10; °C
